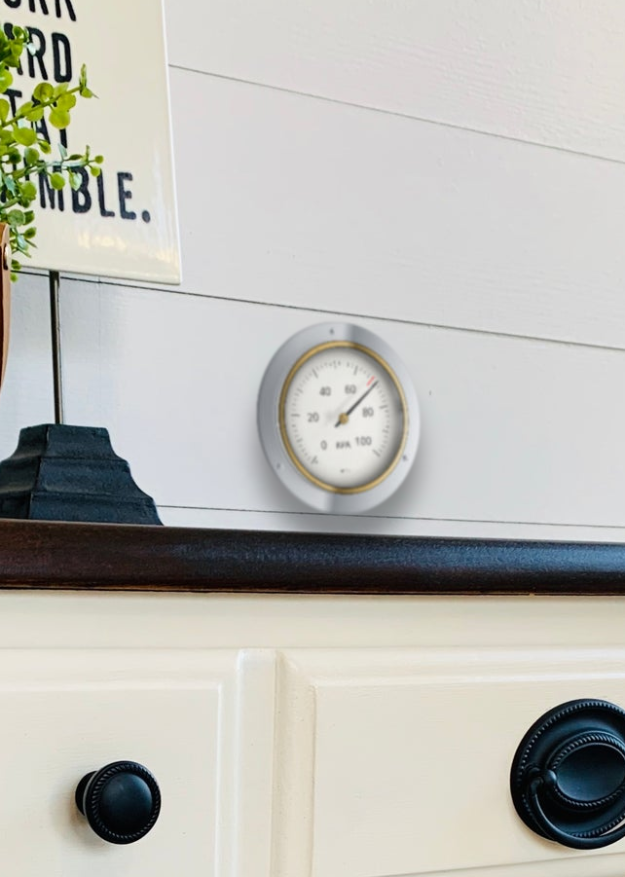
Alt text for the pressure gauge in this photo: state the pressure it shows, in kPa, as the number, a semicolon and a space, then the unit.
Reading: 70; kPa
